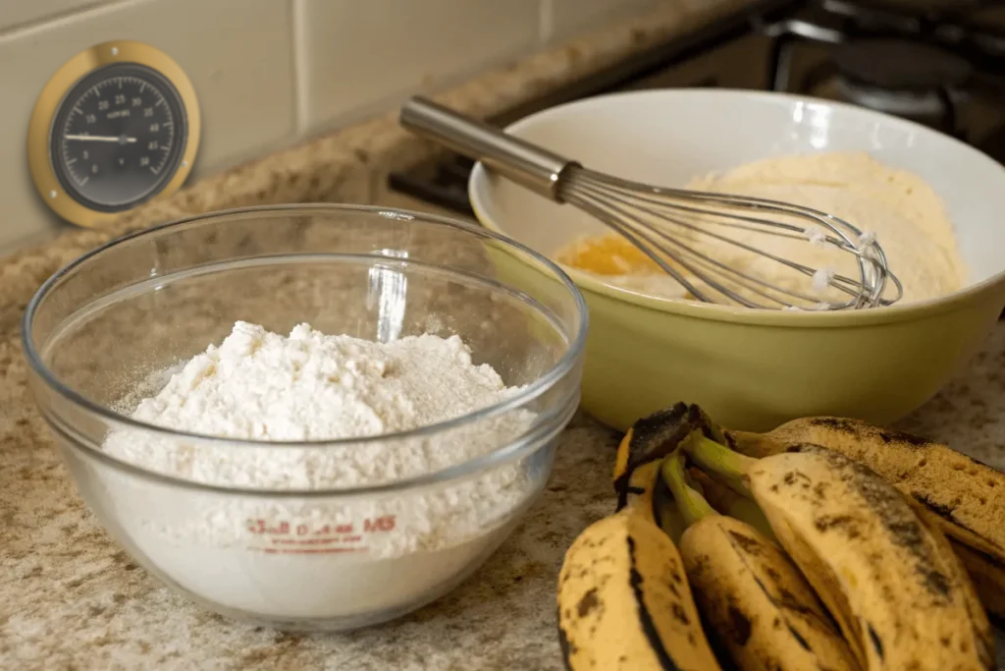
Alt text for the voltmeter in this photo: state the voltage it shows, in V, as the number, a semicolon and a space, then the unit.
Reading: 10; V
